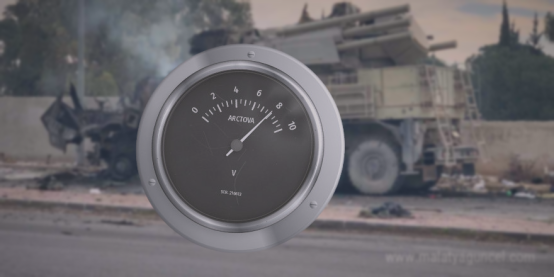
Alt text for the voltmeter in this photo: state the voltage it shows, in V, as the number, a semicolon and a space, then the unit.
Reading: 8; V
